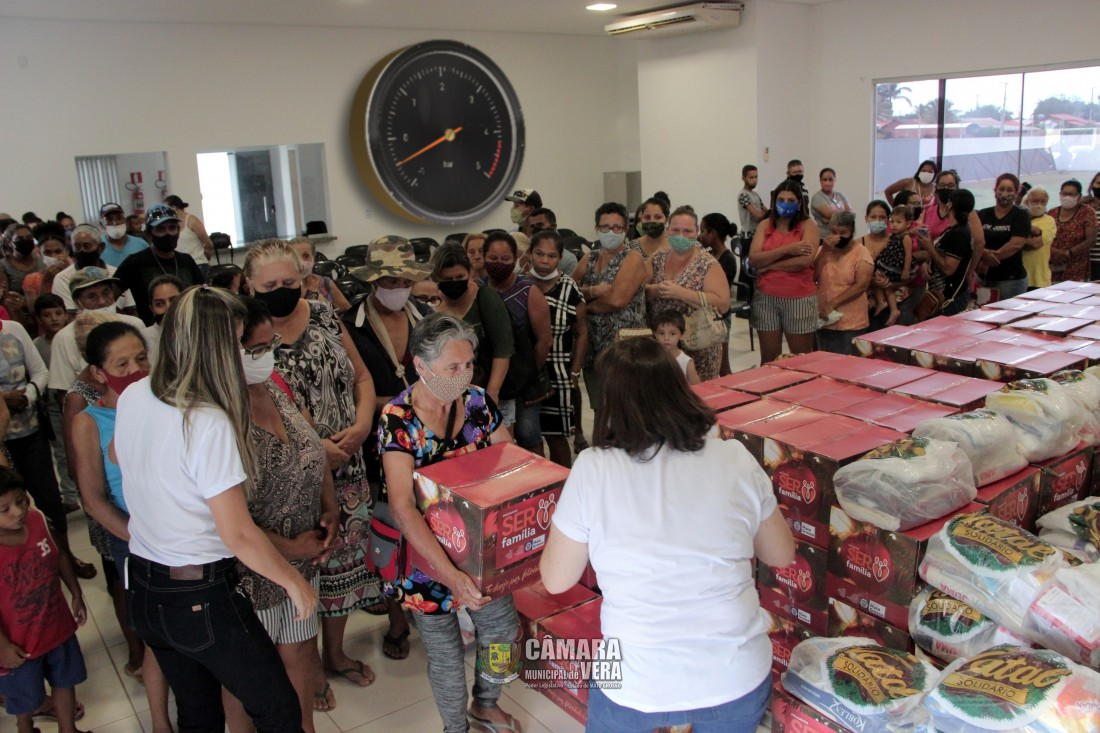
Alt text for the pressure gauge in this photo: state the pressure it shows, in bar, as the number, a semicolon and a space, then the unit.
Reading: -0.5; bar
